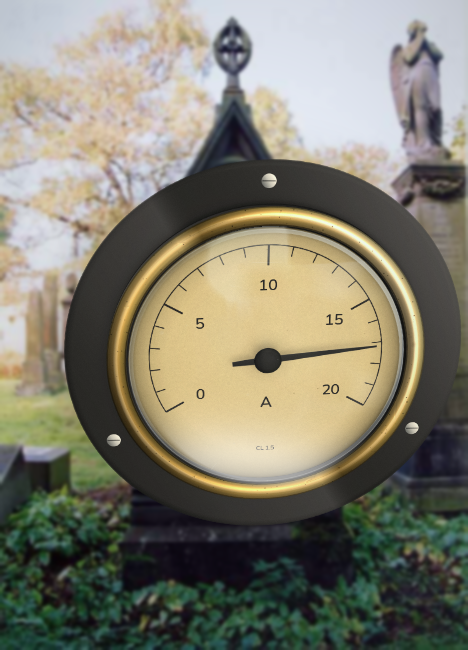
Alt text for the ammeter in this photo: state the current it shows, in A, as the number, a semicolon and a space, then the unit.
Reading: 17; A
